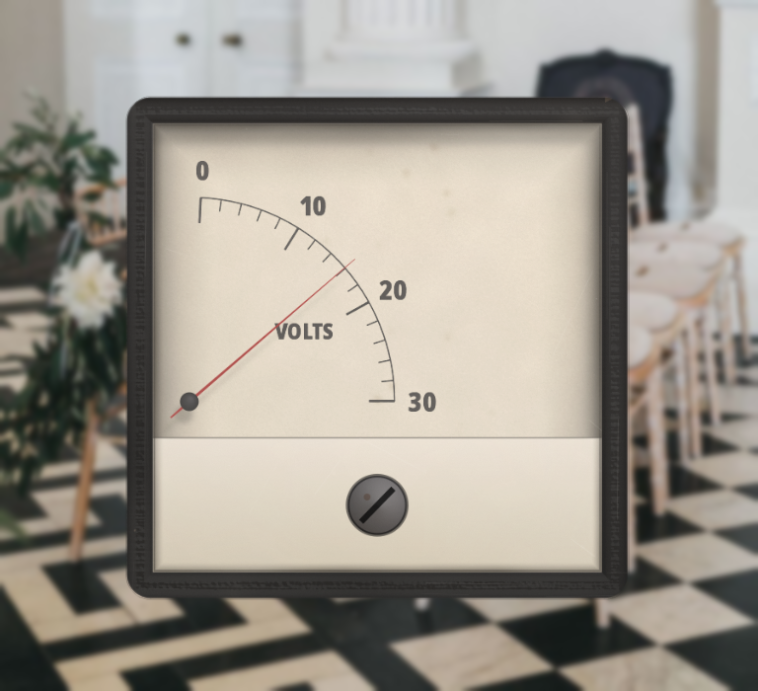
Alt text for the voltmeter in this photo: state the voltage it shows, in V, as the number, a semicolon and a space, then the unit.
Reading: 16; V
